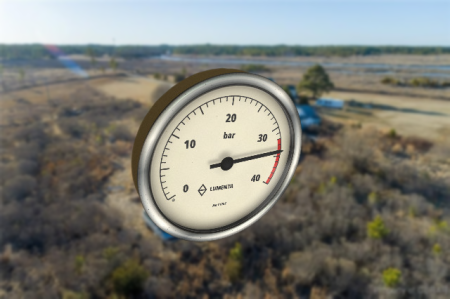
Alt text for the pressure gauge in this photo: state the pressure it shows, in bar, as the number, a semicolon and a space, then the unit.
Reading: 34; bar
